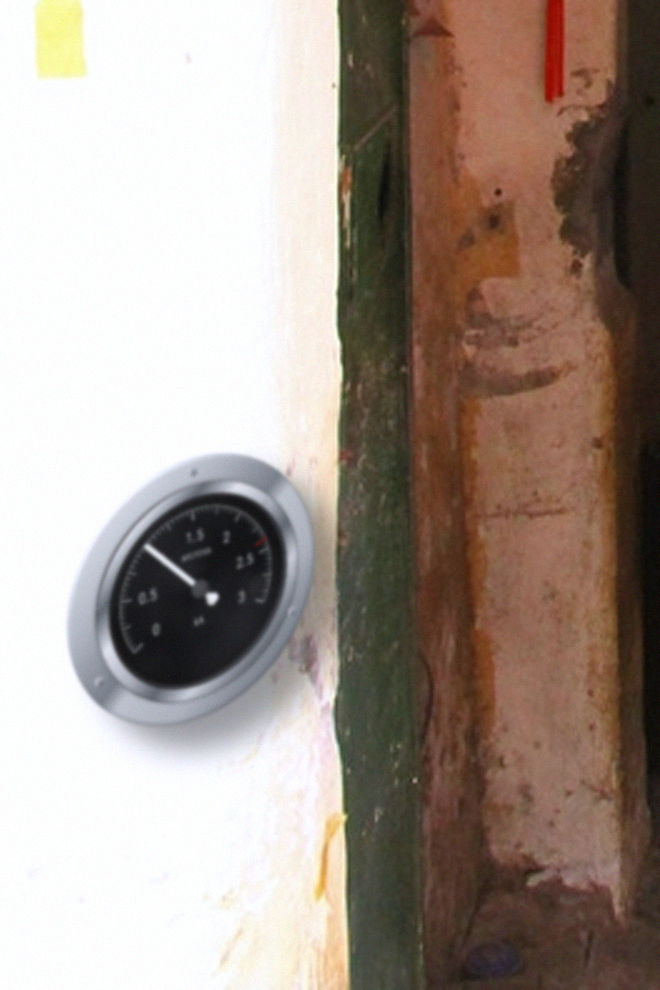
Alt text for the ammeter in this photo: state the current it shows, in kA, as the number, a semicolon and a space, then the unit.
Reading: 1; kA
